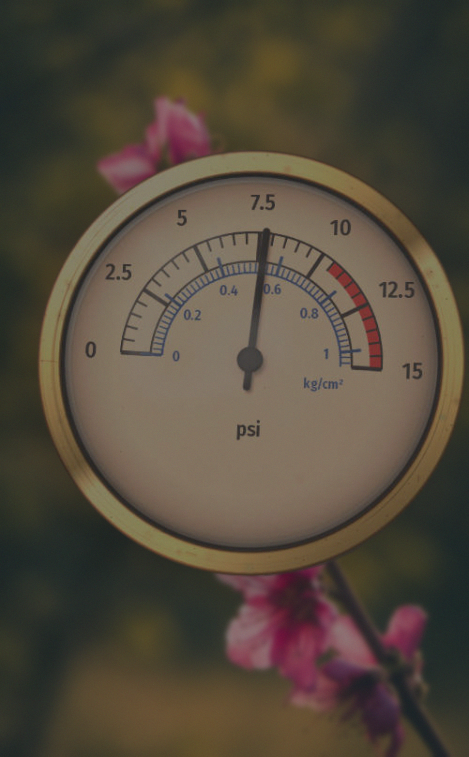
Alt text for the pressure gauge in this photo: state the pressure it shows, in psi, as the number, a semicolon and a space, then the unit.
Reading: 7.75; psi
